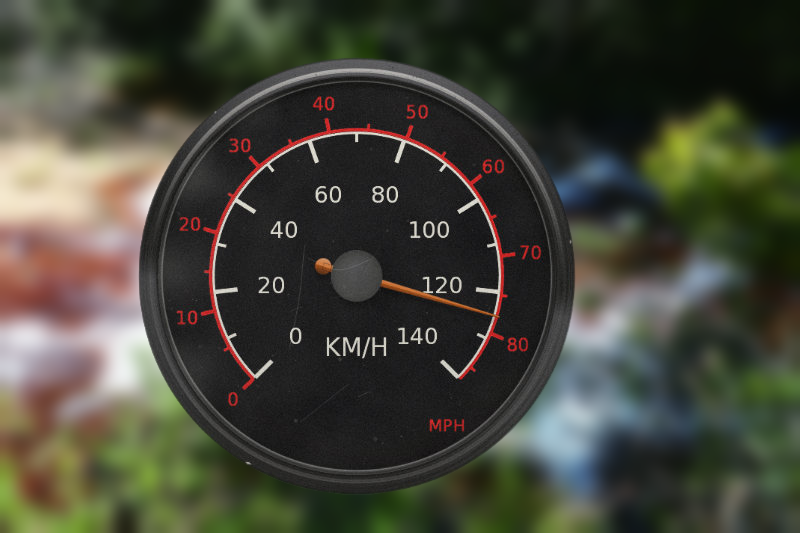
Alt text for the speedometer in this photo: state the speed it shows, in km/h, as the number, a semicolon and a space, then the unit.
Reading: 125; km/h
